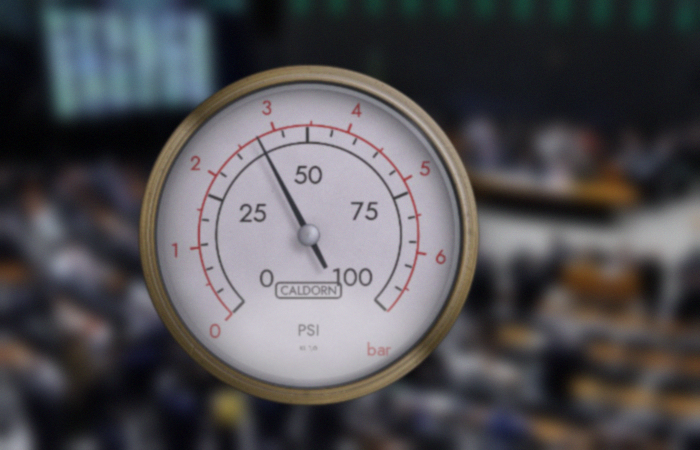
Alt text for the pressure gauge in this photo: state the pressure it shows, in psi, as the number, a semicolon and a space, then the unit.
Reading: 40; psi
